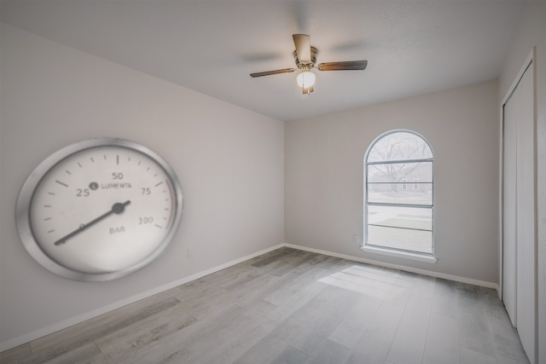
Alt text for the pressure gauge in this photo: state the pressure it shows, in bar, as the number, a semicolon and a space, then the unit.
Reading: 0; bar
